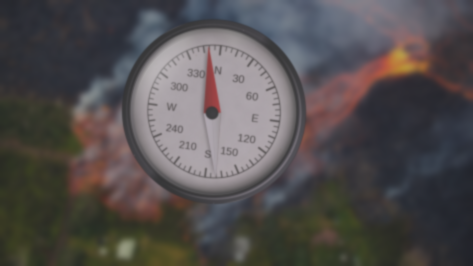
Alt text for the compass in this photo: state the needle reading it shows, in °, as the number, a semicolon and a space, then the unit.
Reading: 350; °
